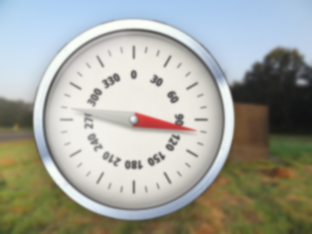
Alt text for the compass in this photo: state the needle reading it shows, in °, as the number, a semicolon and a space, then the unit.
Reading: 100; °
